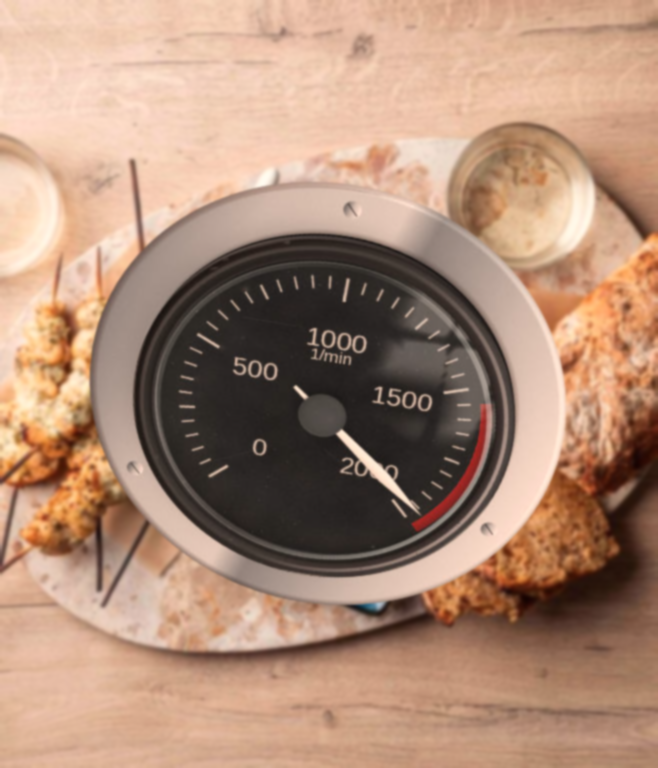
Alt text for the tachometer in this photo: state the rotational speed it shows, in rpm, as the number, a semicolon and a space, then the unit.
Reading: 1950; rpm
